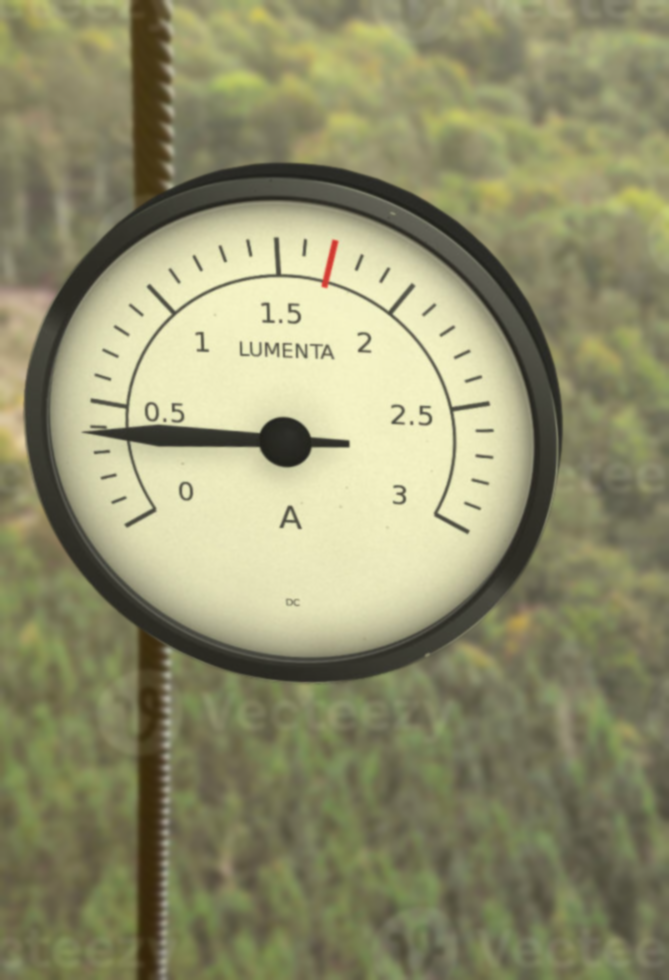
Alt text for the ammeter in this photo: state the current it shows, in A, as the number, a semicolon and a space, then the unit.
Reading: 0.4; A
